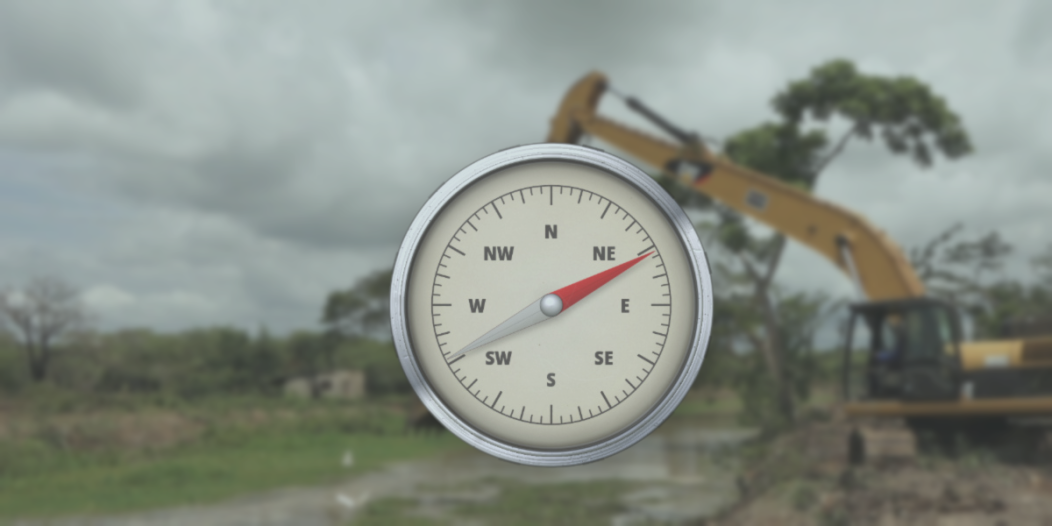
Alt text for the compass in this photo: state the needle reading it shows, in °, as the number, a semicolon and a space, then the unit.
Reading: 62.5; °
